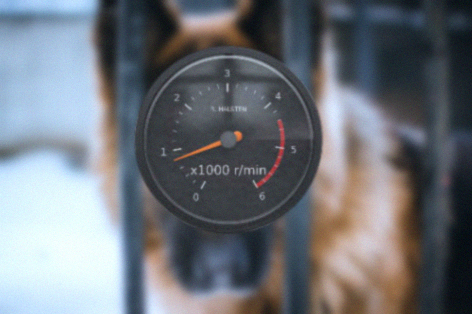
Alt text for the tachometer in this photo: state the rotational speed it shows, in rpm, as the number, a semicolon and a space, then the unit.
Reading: 800; rpm
